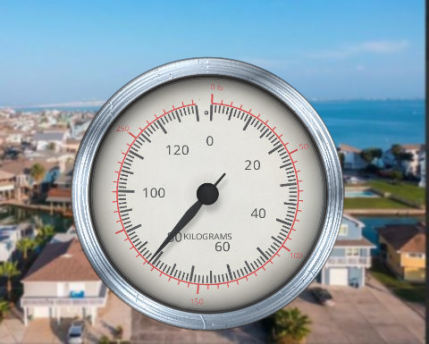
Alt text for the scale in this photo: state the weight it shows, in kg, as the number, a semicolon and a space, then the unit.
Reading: 81; kg
